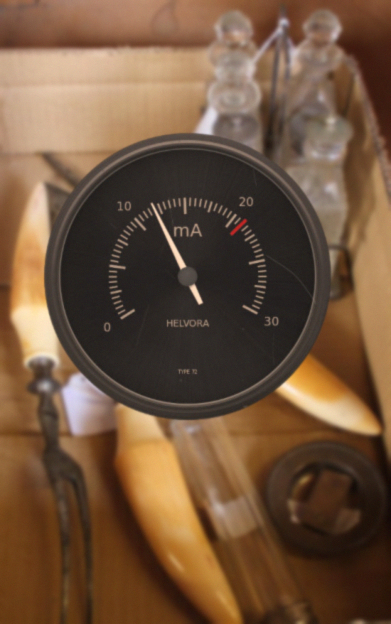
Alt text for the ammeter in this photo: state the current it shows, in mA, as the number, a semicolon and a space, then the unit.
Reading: 12; mA
